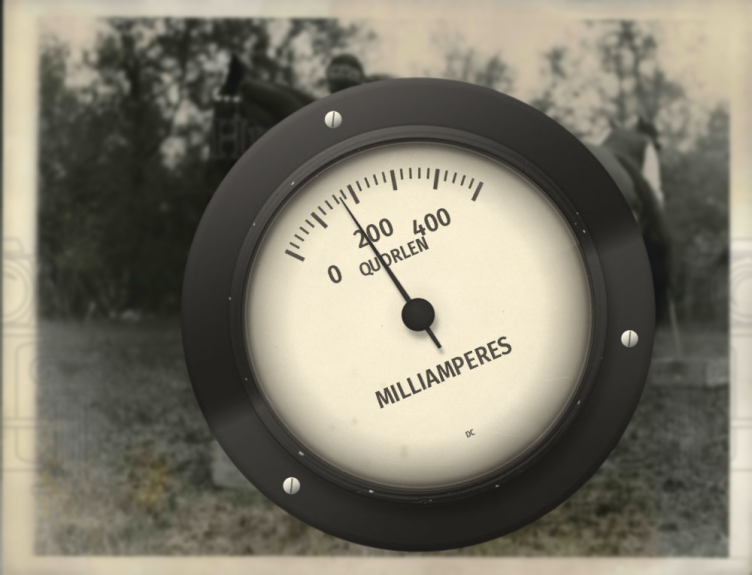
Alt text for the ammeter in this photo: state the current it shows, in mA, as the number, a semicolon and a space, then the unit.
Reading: 170; mA
